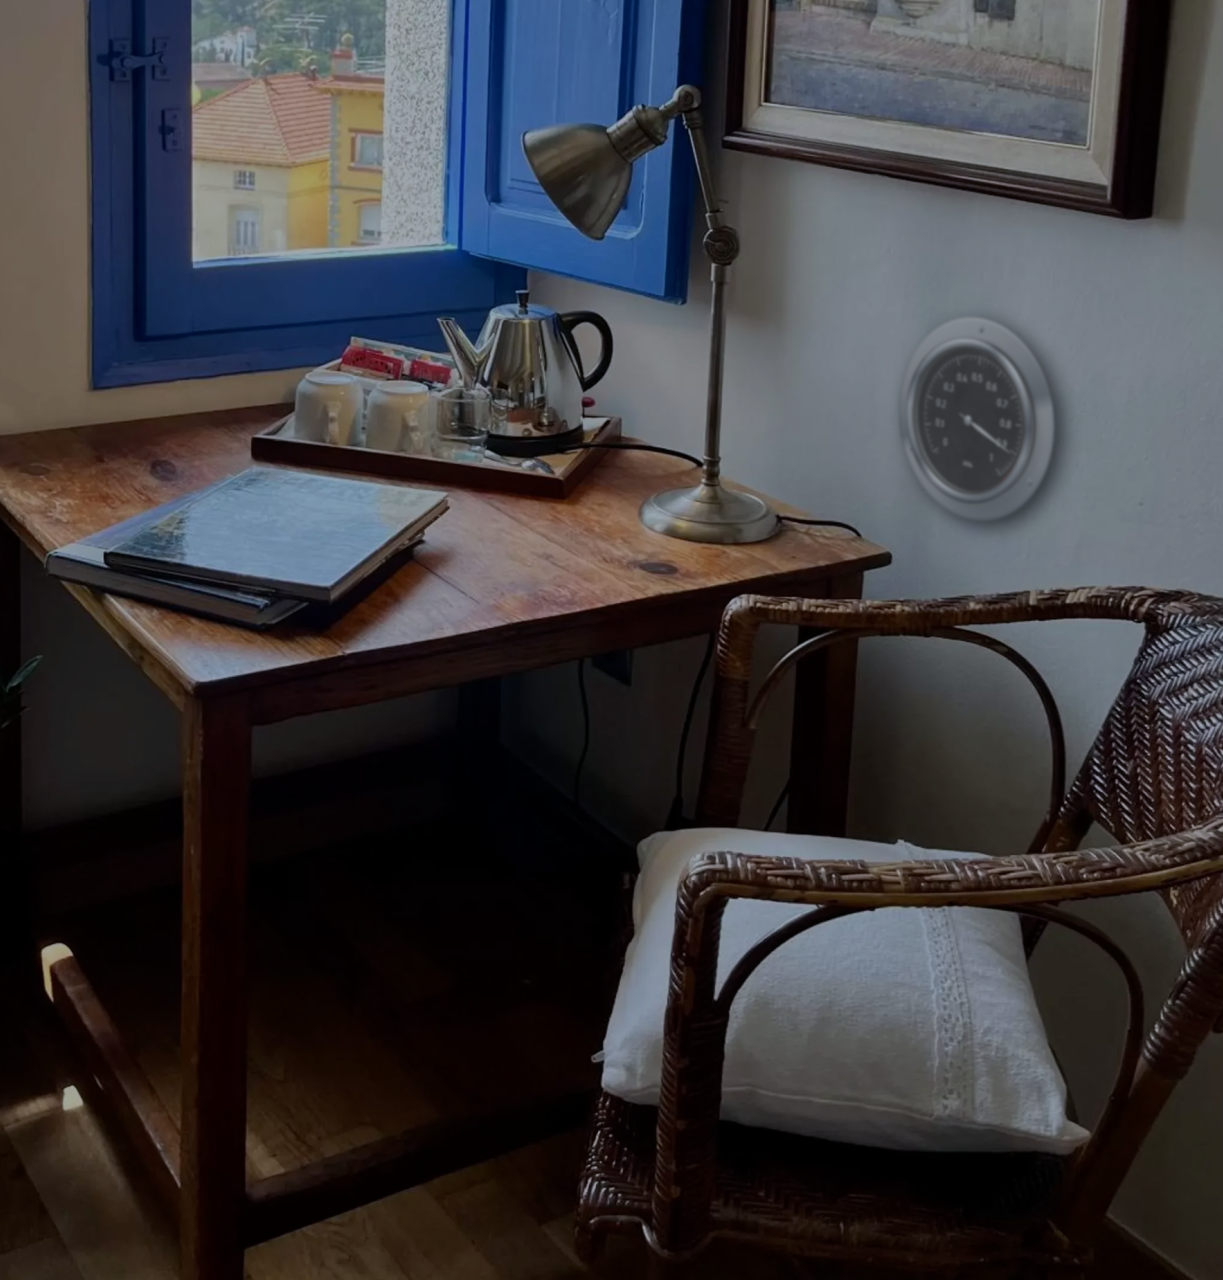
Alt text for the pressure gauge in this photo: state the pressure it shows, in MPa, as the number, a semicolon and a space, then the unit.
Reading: 0.9; MPa
